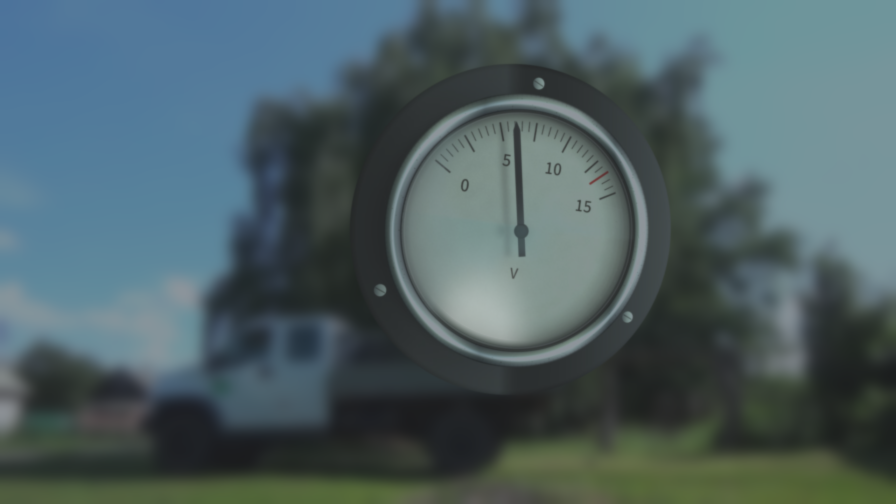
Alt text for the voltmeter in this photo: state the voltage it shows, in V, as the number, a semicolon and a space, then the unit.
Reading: 6; V
